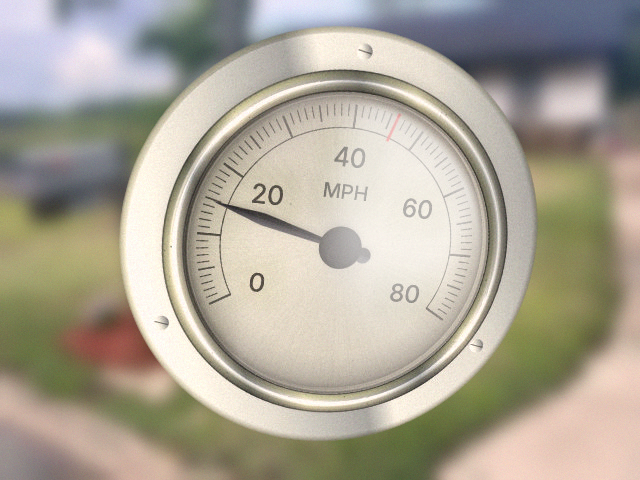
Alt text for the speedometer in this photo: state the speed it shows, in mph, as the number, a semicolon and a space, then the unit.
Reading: 15; mph
